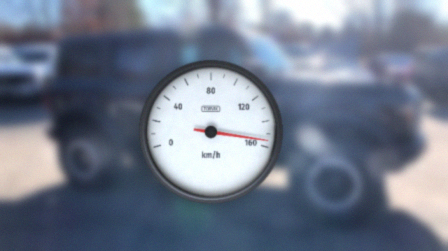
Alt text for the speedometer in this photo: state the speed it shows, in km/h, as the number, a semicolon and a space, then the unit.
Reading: 155; km/h
